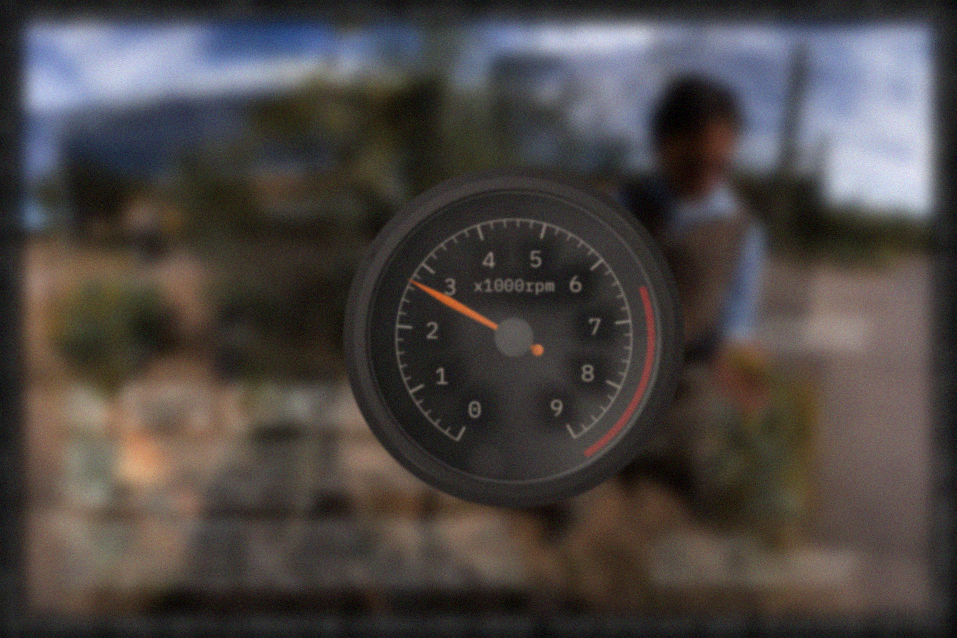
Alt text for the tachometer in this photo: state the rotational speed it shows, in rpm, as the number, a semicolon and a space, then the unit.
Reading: 2700; rpm
